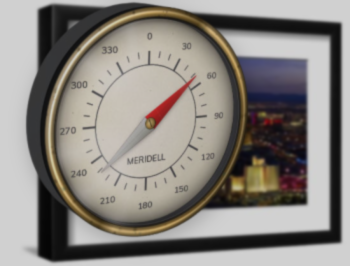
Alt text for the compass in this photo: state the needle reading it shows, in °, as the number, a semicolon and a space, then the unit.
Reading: 50; °
